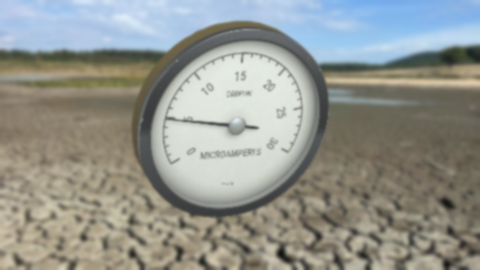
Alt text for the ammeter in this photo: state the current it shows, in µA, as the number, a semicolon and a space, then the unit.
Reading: 5; µA
